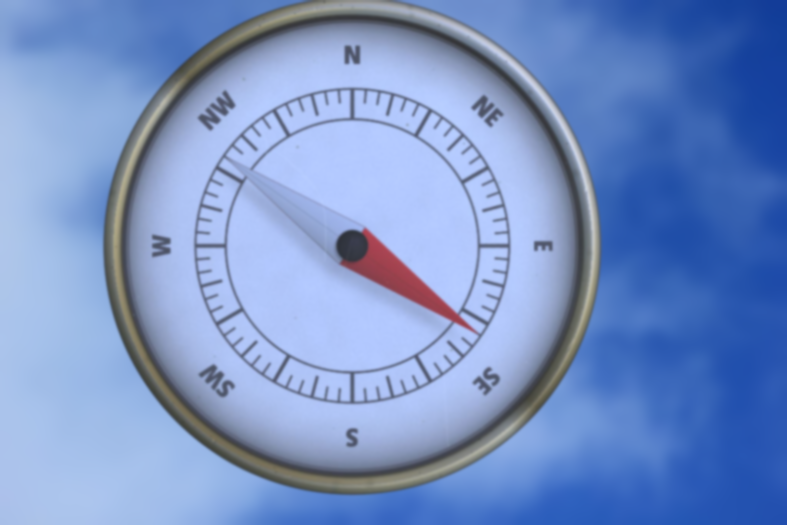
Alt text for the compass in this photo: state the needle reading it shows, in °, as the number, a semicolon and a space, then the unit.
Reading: 125; °
